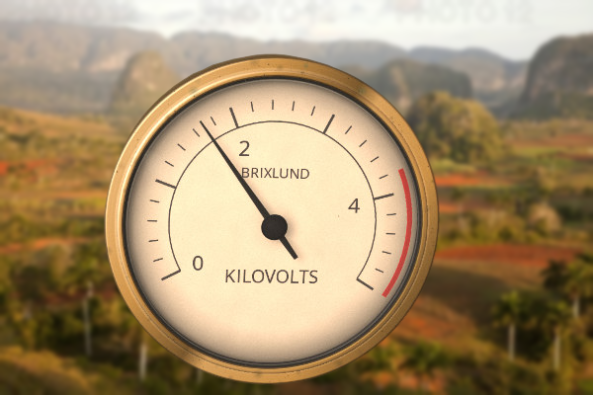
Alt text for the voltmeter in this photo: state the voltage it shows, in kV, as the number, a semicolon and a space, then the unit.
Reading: 1.7; kV
